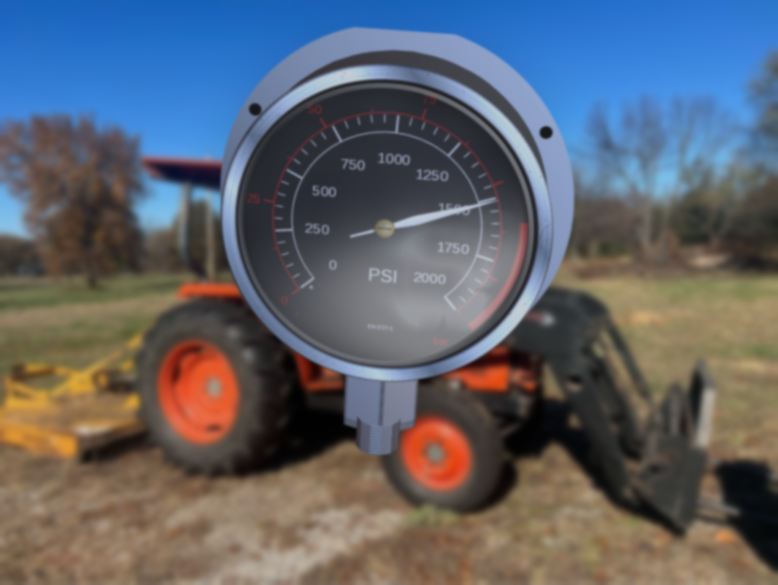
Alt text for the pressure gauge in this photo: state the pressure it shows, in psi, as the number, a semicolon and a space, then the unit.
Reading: 1500; psi
